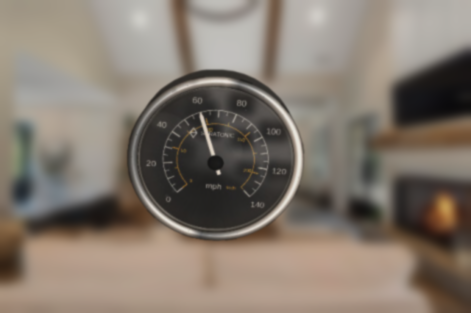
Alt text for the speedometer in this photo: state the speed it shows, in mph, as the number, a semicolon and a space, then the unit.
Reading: 60; mph
